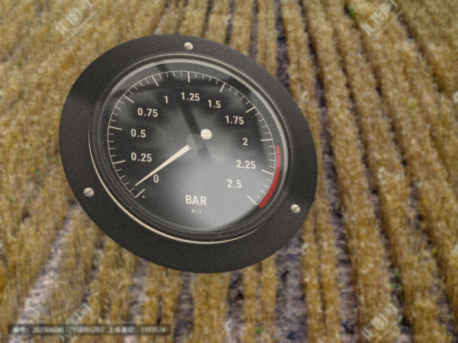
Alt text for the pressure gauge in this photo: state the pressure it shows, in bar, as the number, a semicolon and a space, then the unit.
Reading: 0.05; bar
